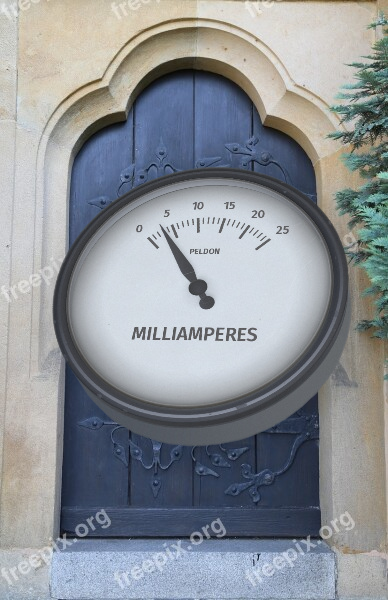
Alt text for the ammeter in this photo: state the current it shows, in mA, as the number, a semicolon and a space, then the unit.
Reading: 3; mA
